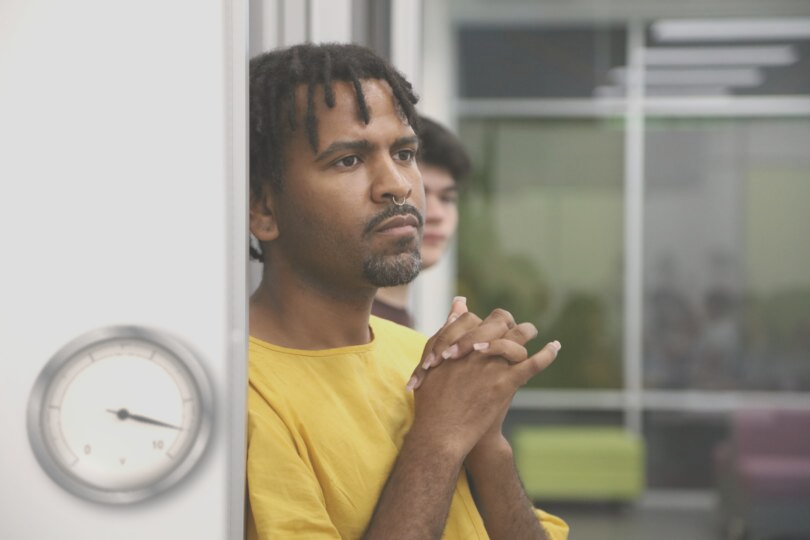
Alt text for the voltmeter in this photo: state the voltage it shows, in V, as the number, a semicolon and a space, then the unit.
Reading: 9; V
